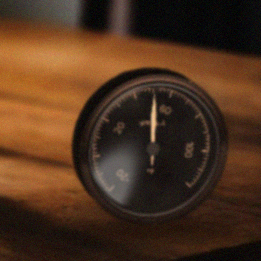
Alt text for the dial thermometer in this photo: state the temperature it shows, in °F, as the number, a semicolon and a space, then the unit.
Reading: 50; °F
